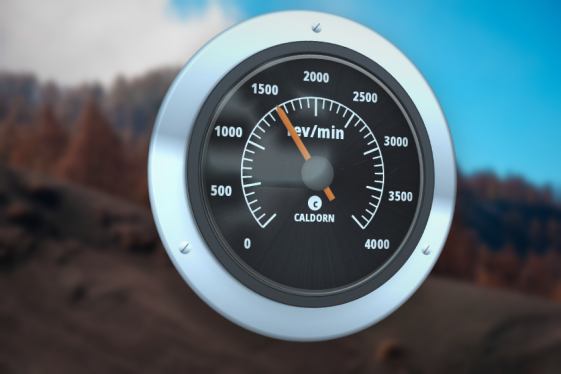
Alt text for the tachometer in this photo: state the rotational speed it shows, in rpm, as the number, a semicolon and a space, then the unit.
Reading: 1500; rpm
